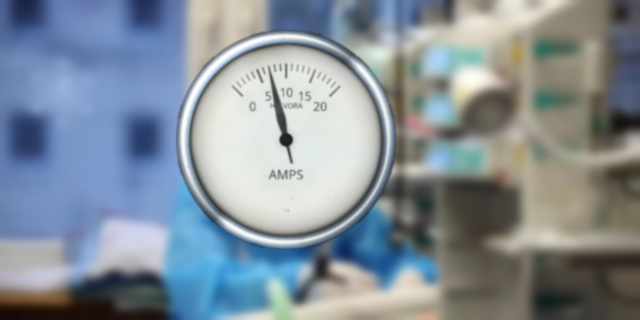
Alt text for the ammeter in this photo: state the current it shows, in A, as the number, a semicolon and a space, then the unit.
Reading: 7; A
